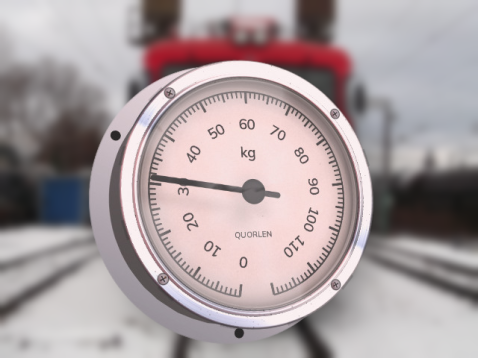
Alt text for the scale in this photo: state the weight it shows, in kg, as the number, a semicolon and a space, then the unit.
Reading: 31; kg
